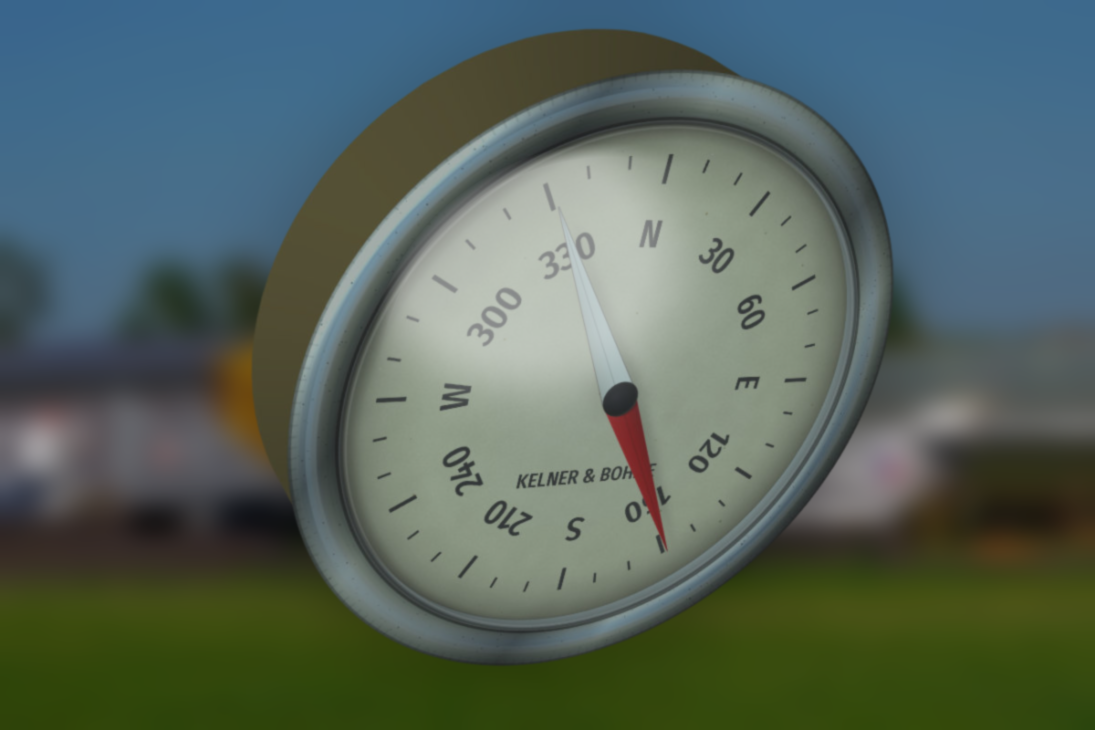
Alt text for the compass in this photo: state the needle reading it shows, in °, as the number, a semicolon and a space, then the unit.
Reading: 150; °
